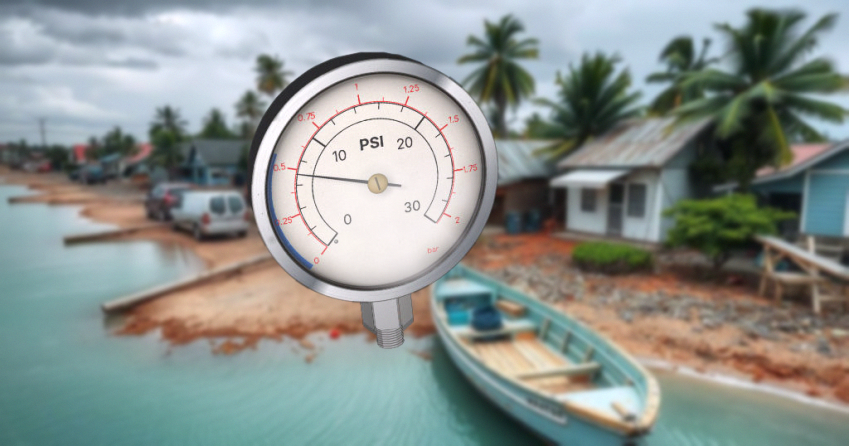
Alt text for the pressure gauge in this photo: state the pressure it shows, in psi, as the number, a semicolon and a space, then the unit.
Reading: 7; psi
